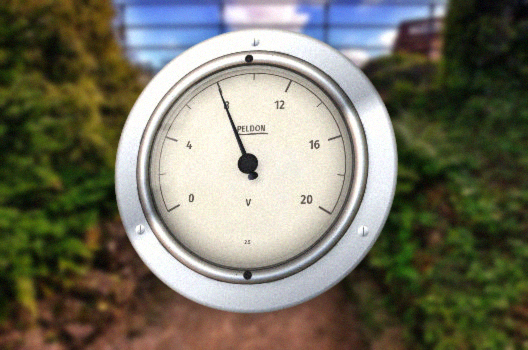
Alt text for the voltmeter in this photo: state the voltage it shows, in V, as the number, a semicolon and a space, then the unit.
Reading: 8; V
